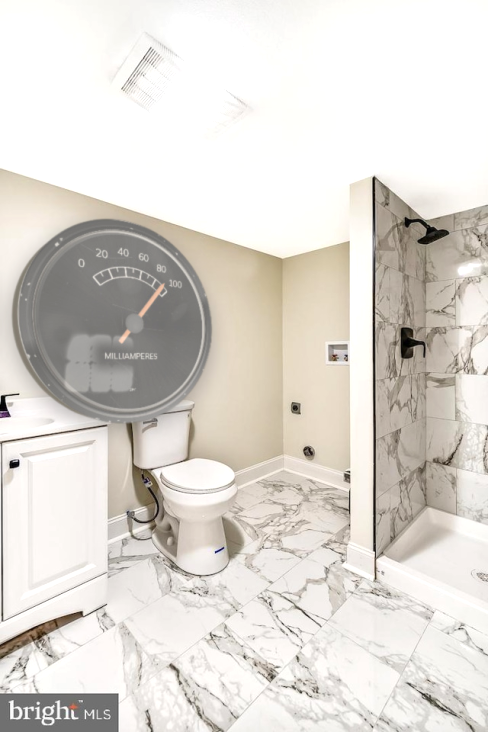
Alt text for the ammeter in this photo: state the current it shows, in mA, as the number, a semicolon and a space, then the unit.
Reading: 90; mA
